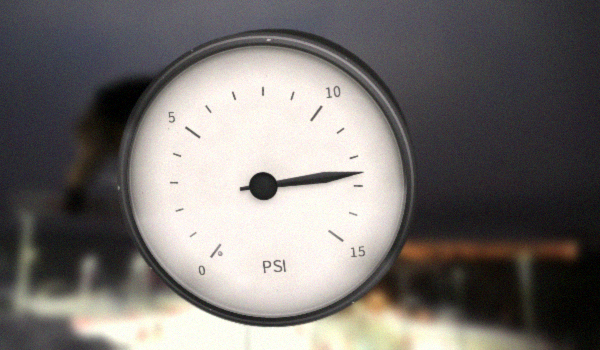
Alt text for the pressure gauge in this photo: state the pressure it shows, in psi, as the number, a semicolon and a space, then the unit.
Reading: 12.5; psi
